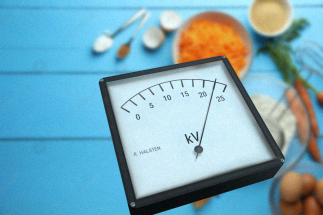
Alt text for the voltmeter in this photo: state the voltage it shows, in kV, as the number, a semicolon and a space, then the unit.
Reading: 22.5; kV
